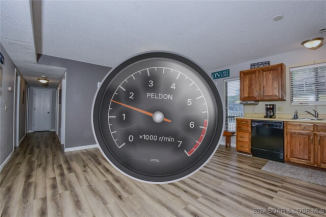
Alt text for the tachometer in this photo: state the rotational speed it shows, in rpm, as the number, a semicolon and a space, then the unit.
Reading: 1500; rpm
